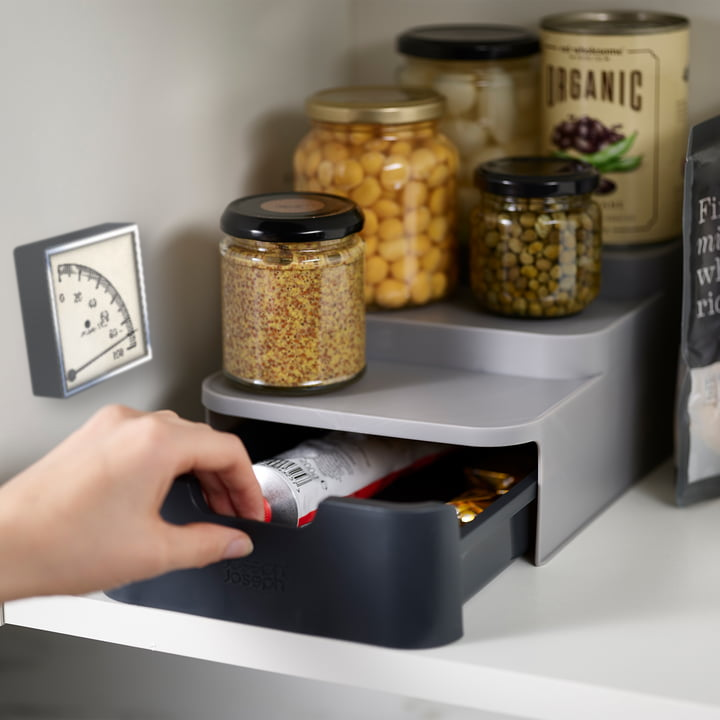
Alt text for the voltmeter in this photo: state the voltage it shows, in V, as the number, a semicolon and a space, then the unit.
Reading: 90; V
